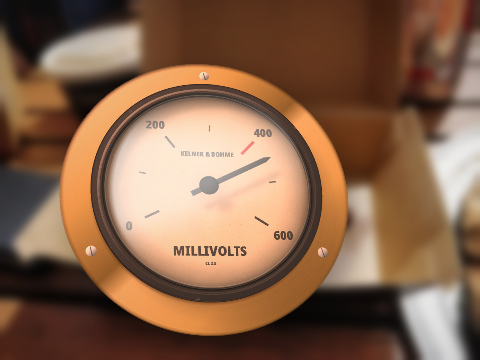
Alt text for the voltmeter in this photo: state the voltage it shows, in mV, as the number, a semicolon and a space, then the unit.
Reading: 450; mV
